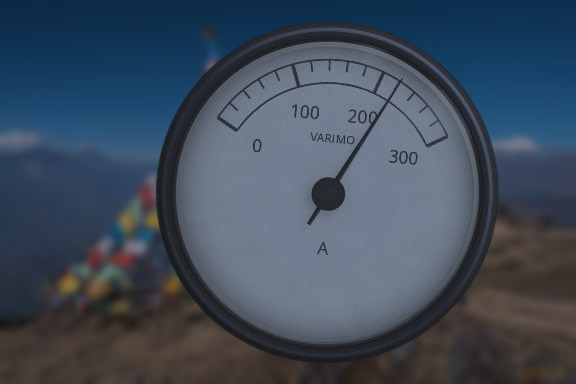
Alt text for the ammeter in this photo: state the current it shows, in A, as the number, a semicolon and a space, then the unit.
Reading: 220; A
